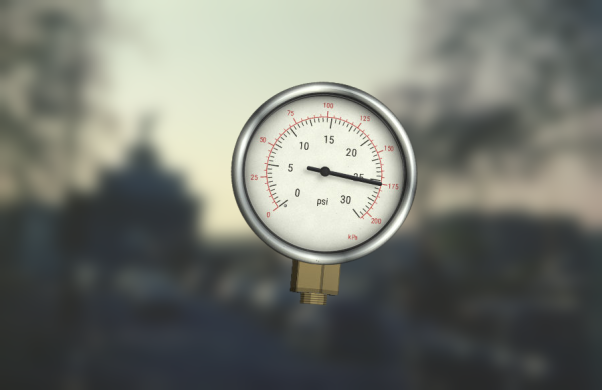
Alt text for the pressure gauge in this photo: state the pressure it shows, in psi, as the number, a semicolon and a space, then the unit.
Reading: 25.5; psi
